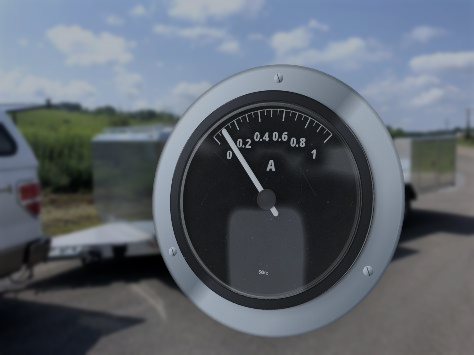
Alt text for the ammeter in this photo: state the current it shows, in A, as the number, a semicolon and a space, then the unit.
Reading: 0.1; A
